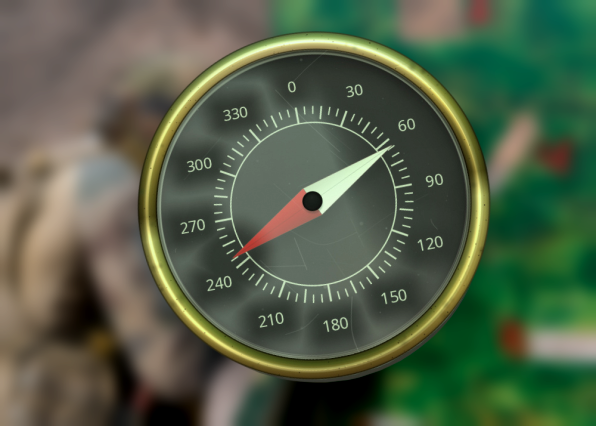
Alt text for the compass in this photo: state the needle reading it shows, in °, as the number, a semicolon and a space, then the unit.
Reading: 245; °
